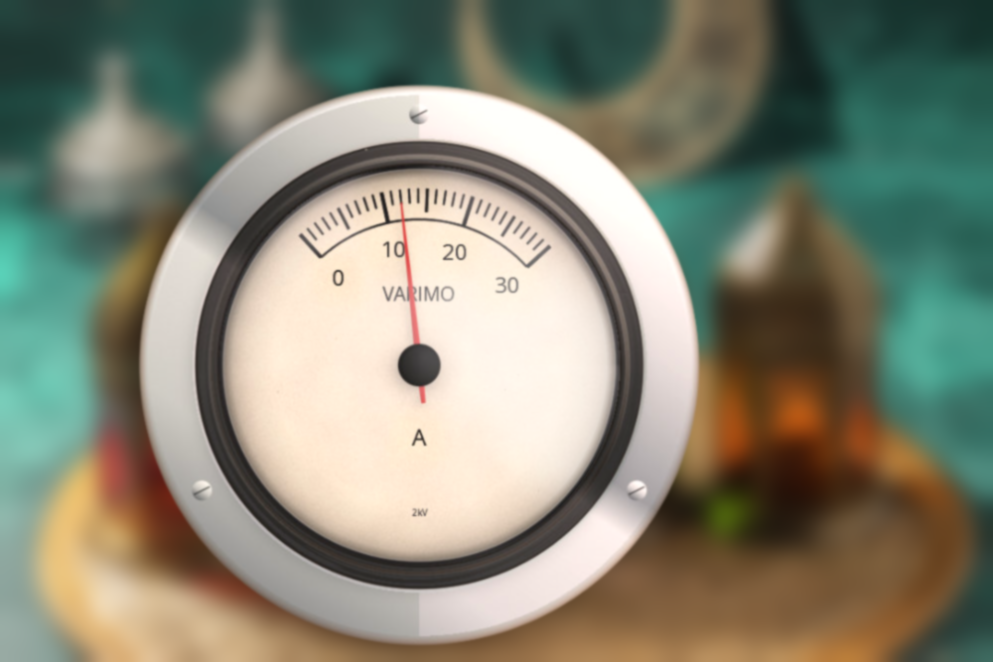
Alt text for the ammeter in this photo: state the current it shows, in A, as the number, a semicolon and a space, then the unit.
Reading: 12; A
